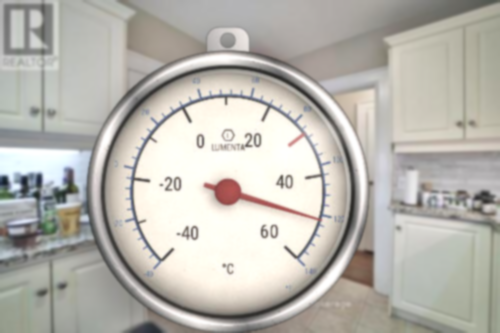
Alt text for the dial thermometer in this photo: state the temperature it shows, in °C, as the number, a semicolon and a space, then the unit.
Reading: 50; °C
